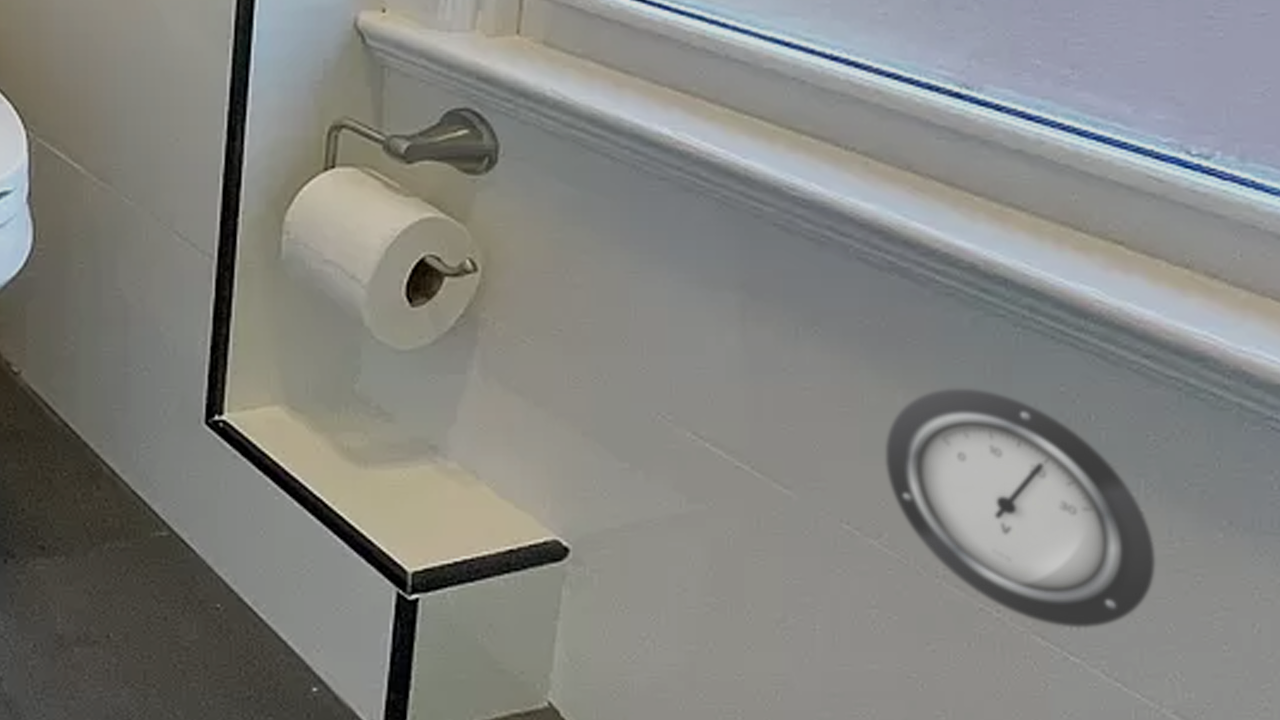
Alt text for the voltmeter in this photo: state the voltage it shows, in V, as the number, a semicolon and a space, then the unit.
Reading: 20; V
